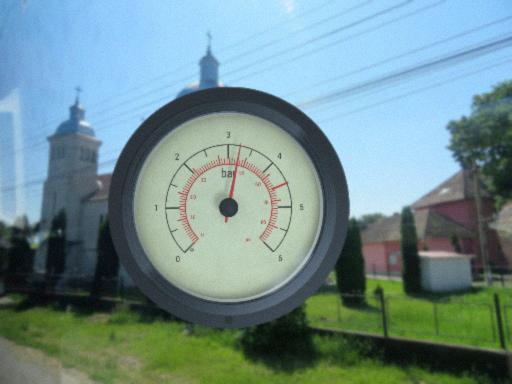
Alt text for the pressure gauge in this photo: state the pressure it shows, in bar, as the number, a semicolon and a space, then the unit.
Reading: 3.25; bar
